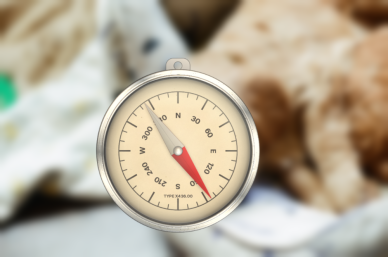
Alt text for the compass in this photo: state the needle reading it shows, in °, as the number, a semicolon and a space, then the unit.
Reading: 145; °
